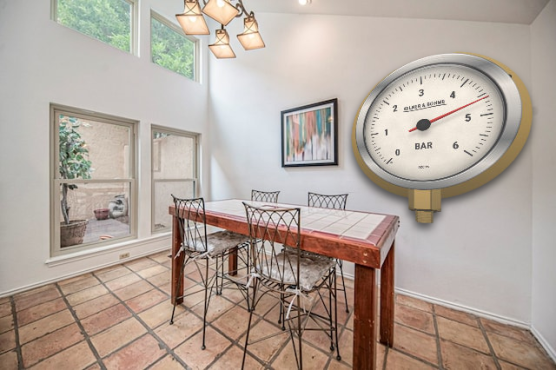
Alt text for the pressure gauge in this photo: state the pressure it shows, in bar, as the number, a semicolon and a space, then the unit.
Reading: 4.6; bar
